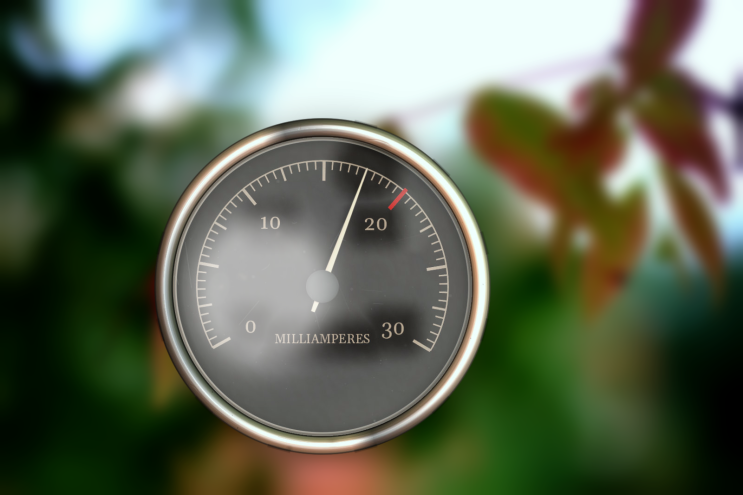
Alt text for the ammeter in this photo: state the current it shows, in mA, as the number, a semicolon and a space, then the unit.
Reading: 17.5; mA
